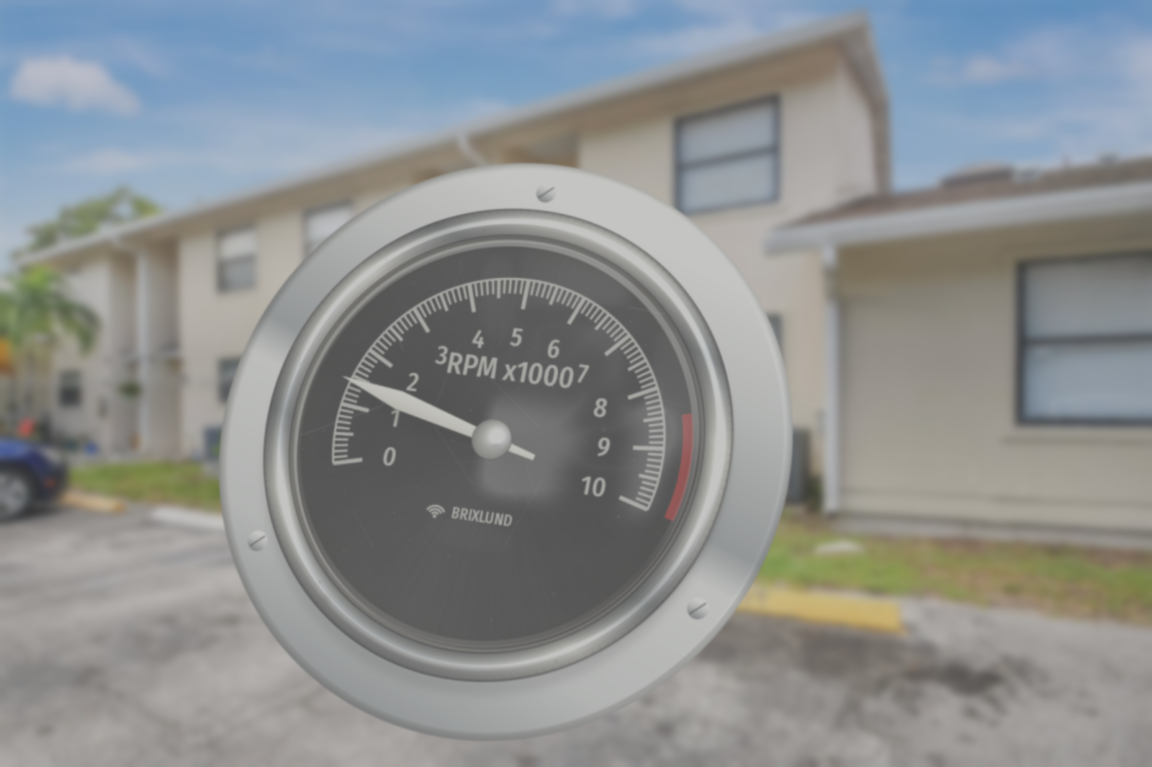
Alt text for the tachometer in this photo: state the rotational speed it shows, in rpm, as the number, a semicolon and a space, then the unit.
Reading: 1400; rpm
